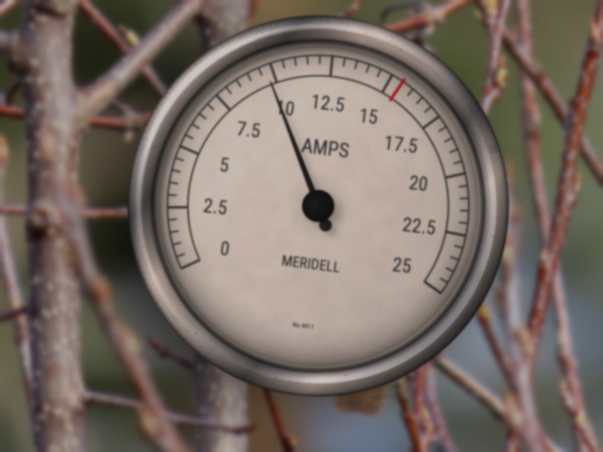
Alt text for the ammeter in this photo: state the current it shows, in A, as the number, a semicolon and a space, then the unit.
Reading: 9.75; A
